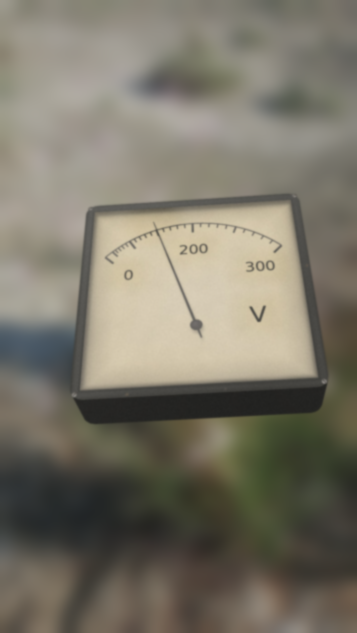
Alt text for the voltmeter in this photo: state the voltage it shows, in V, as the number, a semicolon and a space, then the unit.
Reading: 150; V
